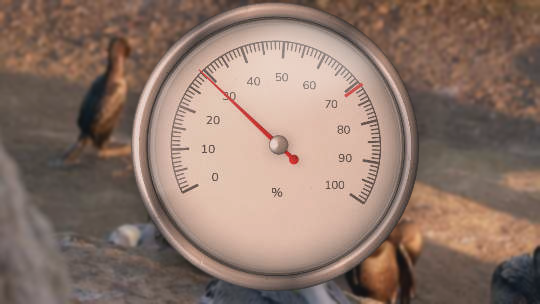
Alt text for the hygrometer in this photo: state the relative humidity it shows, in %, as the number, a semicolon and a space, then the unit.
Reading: 29; %
